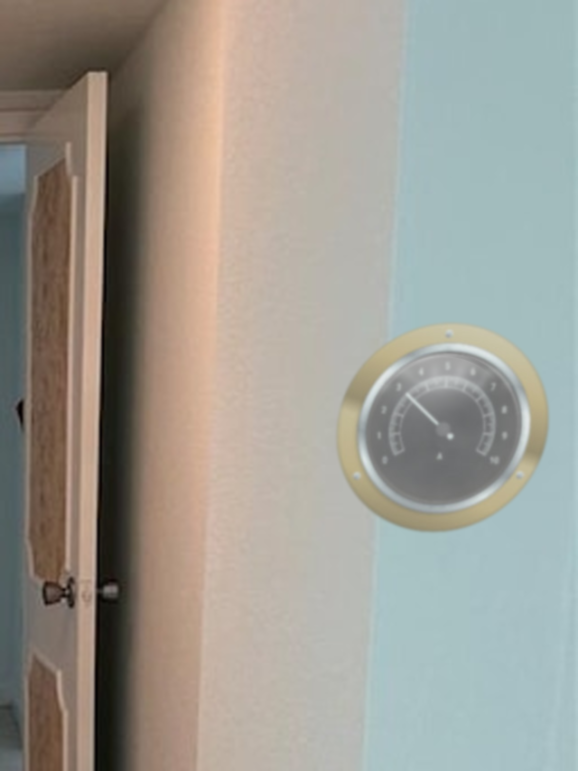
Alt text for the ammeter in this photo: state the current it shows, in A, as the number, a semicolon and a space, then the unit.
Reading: 3; A
